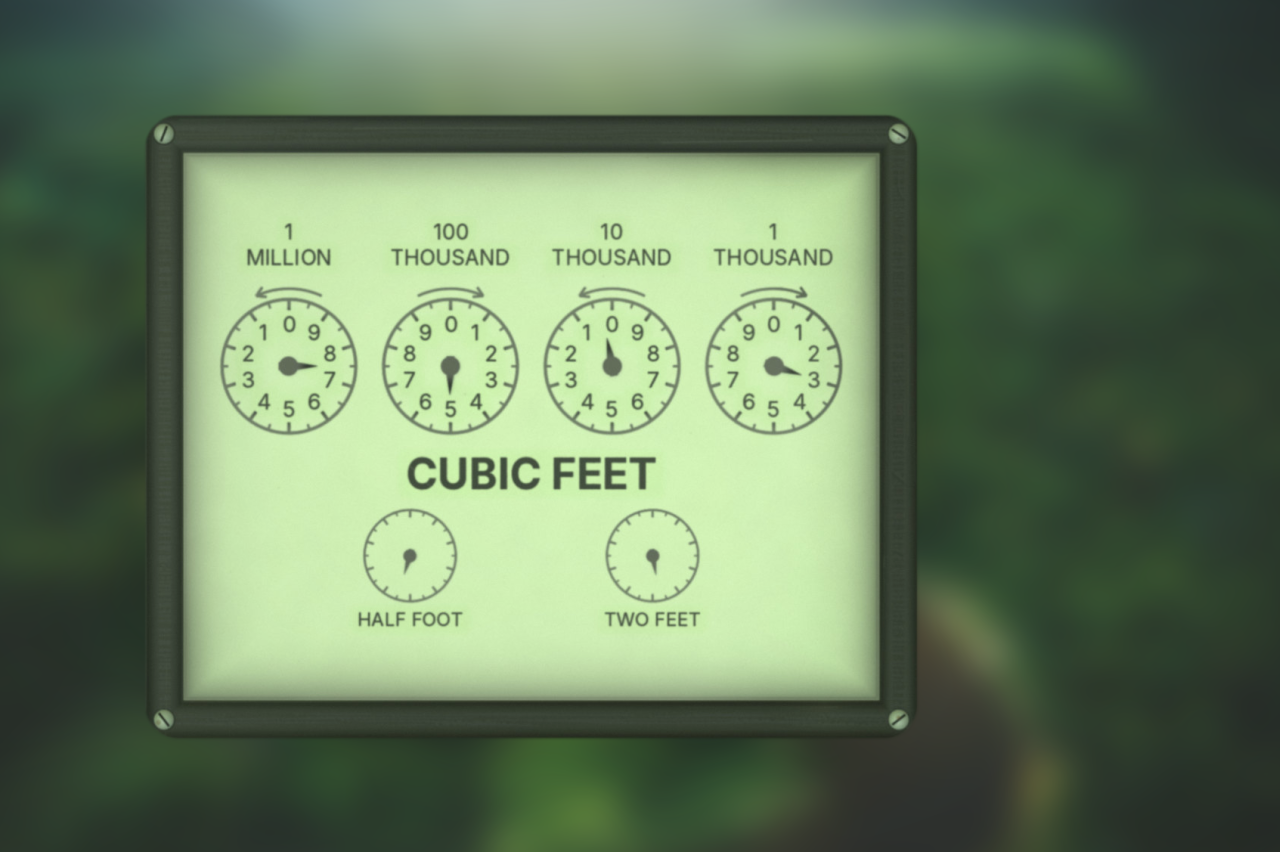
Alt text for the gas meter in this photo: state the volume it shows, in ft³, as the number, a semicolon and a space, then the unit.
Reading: 750300; ft³
